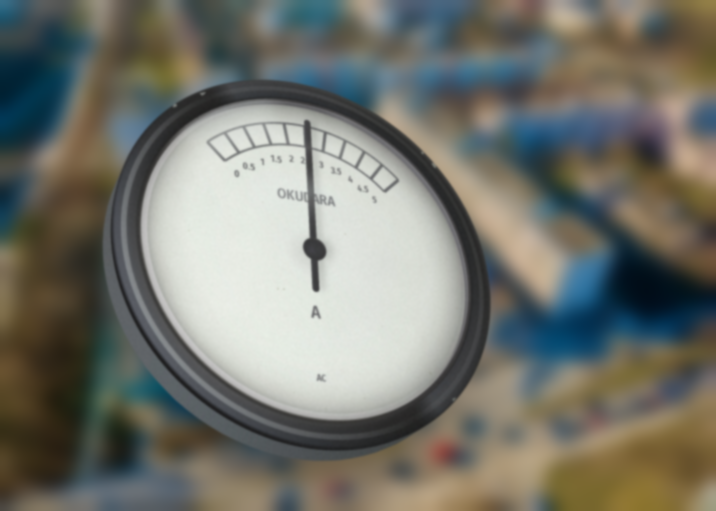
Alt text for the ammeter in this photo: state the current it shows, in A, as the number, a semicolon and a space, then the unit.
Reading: 2.5; A
